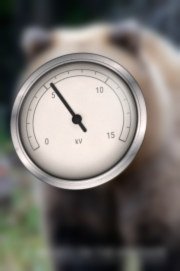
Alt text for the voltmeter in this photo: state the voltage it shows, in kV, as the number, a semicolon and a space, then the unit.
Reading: 5.5; kV
